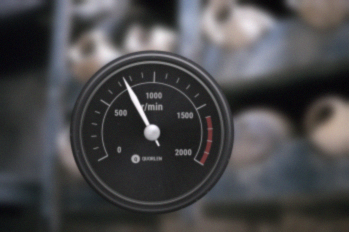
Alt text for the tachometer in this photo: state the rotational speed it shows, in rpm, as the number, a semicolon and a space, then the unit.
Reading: 750; rpm
